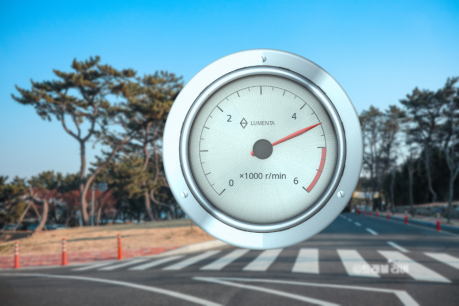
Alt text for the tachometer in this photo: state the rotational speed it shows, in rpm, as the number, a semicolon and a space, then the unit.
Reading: 4500; rpm
